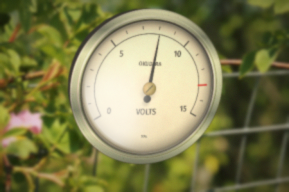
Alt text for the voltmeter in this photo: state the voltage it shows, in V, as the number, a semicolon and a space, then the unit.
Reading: 8; V
